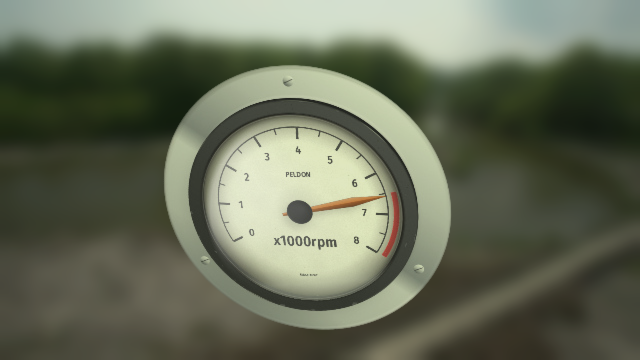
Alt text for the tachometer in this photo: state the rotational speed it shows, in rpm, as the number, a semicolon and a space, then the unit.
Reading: 6500; rpm
